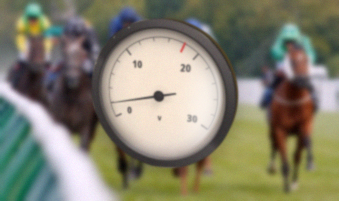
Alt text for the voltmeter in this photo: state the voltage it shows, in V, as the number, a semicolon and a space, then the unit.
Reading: 2; V
